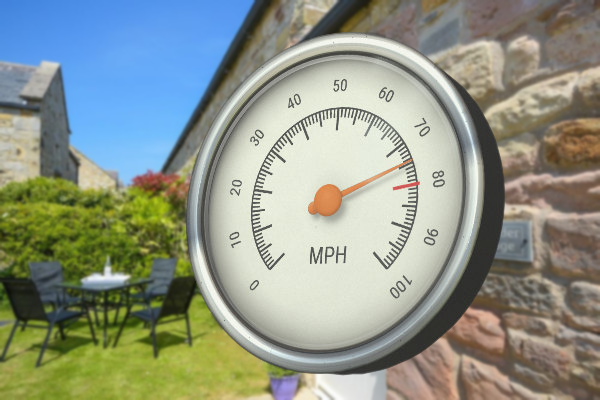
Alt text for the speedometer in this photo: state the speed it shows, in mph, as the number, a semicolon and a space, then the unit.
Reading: 75; mph
